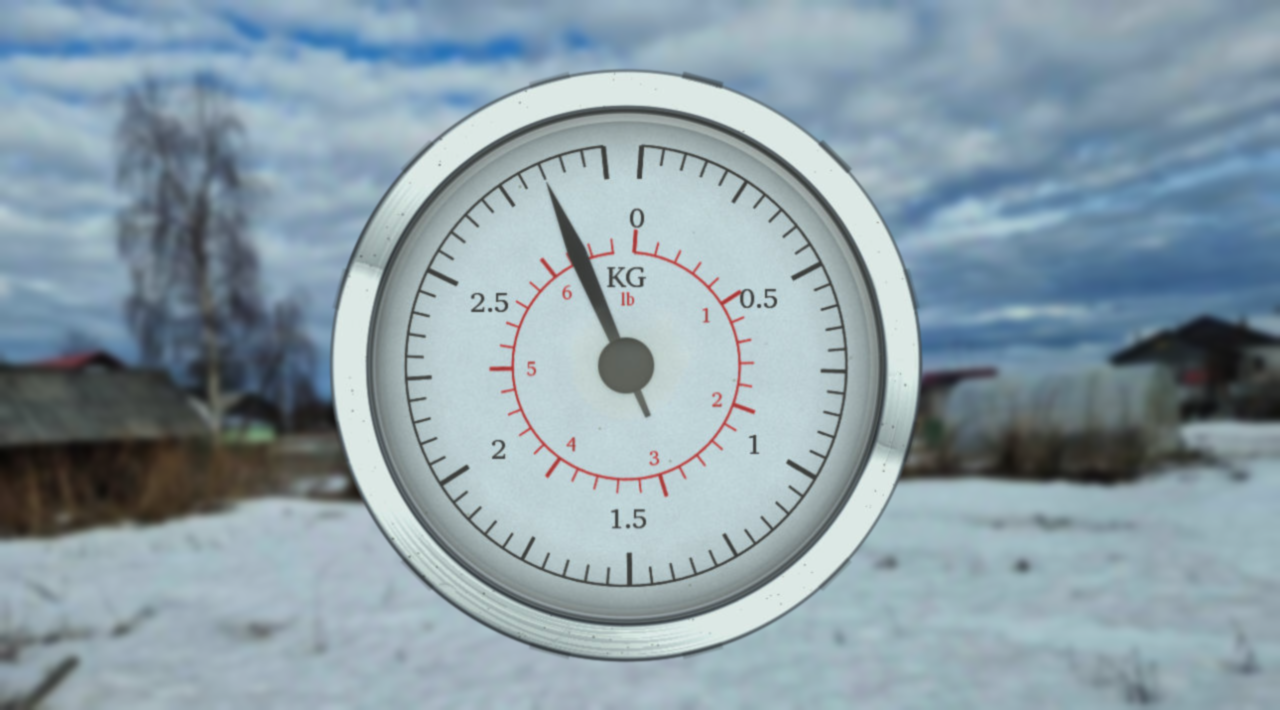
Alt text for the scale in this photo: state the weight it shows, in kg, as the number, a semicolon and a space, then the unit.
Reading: 2.85; kg
